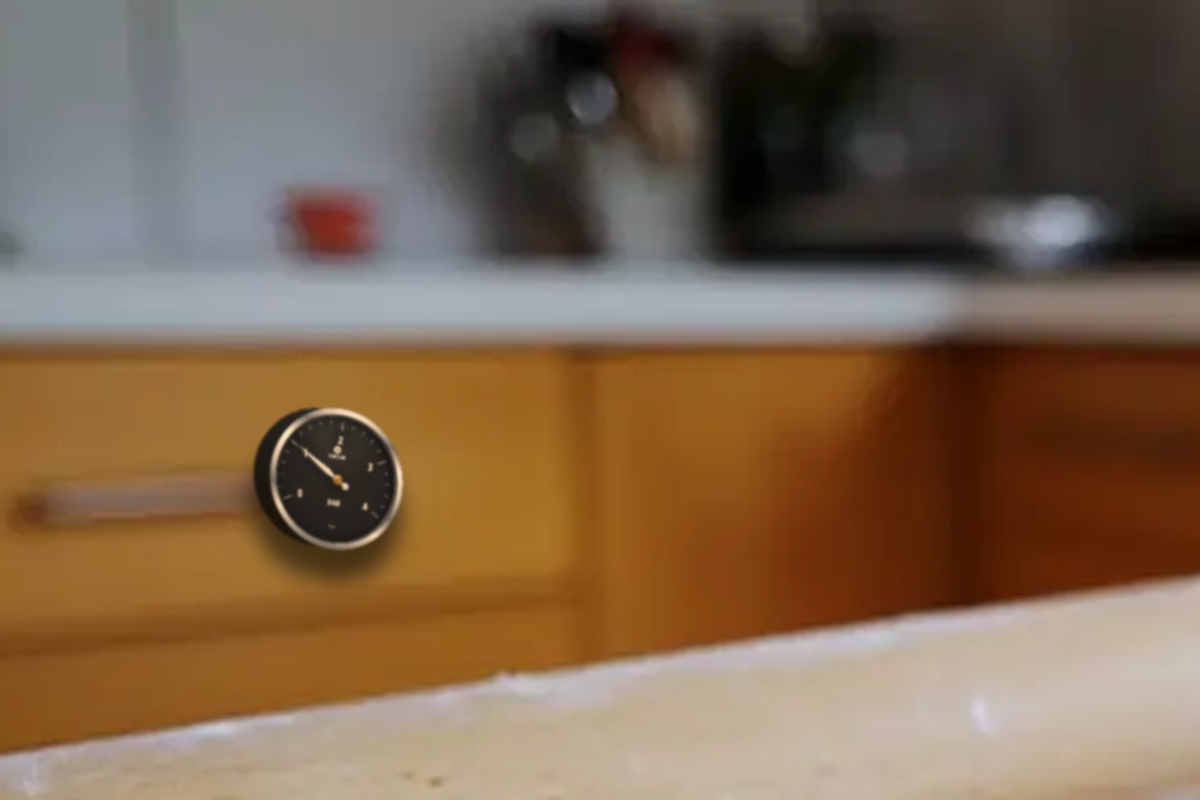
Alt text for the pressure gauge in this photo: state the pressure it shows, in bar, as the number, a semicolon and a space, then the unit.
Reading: 1; bar
